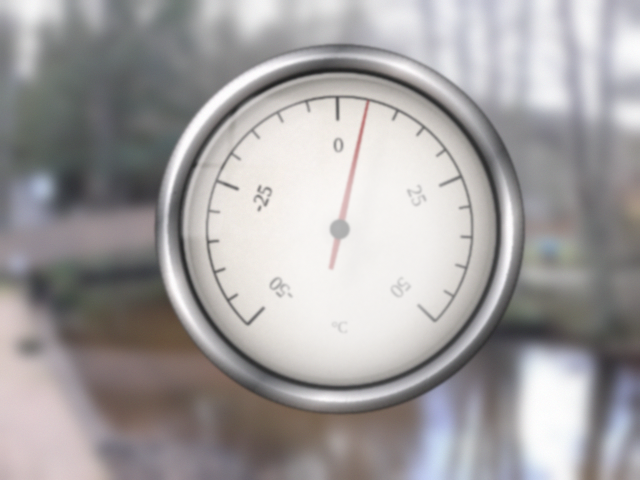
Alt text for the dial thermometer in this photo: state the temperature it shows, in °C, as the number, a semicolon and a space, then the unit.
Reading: 5; °C
